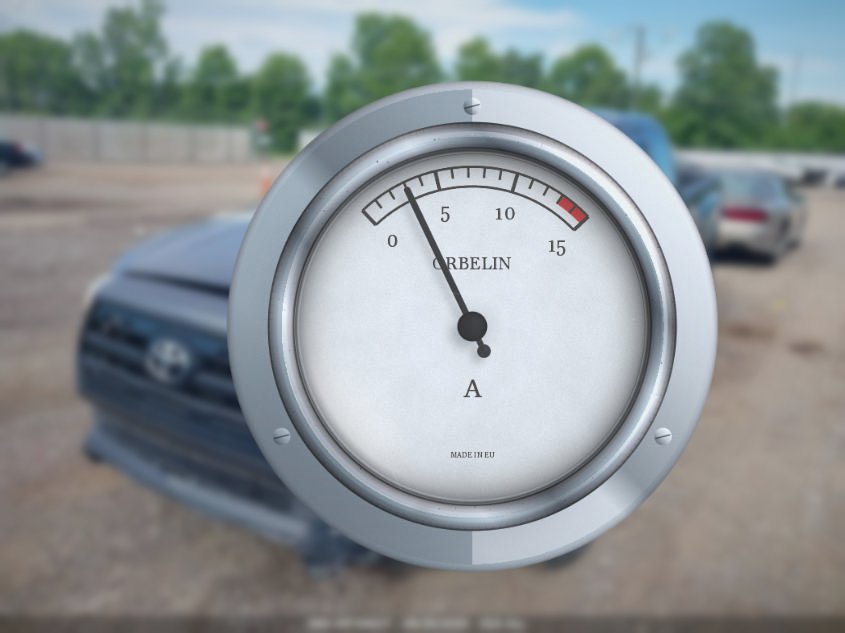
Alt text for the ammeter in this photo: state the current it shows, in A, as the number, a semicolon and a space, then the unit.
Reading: 3; A
